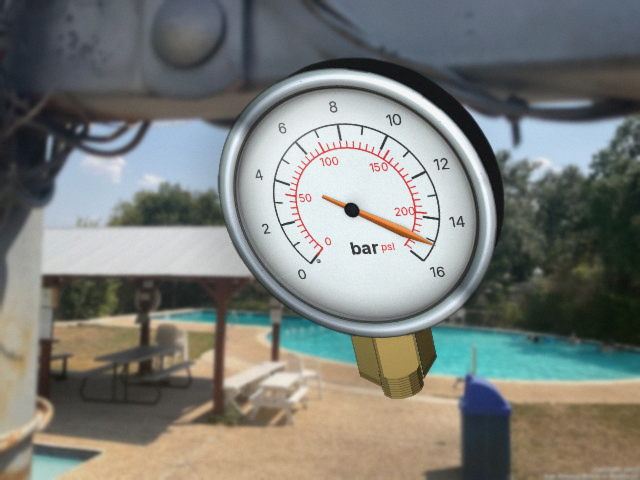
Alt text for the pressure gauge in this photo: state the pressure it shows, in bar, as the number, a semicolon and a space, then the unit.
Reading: 15; bar
